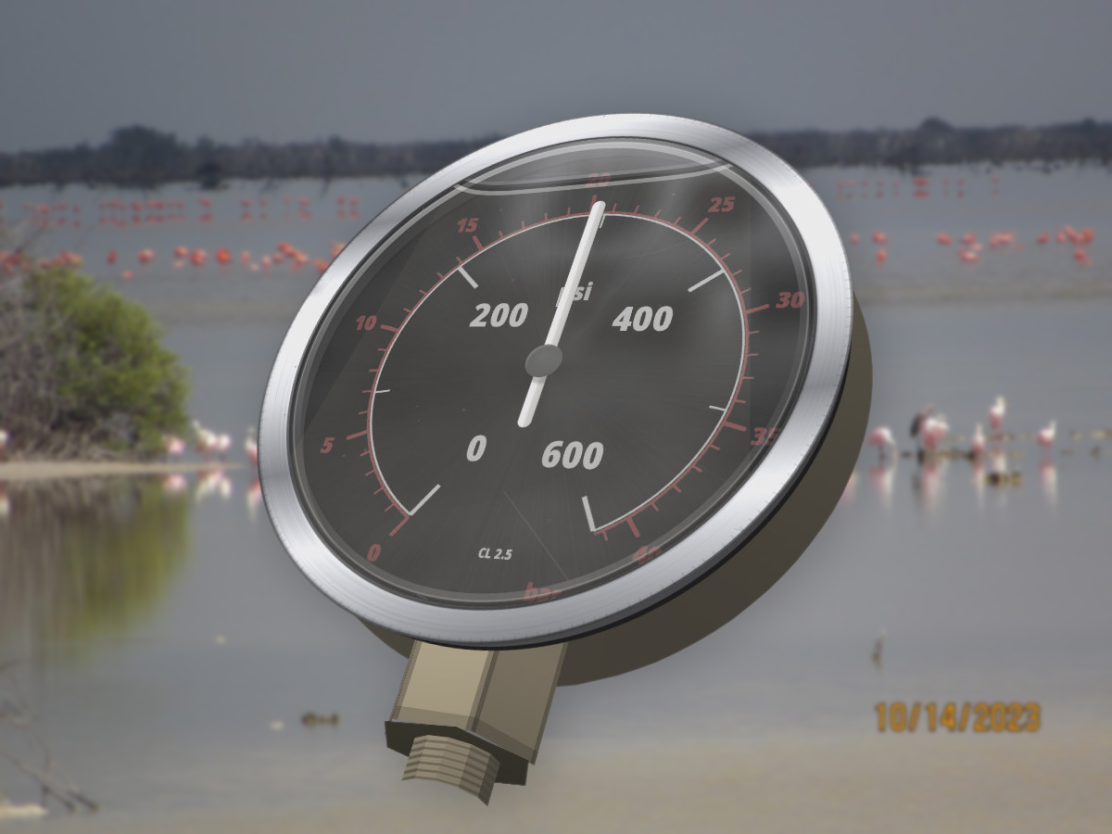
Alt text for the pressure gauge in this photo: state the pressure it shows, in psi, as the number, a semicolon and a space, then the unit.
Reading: 300; psi
